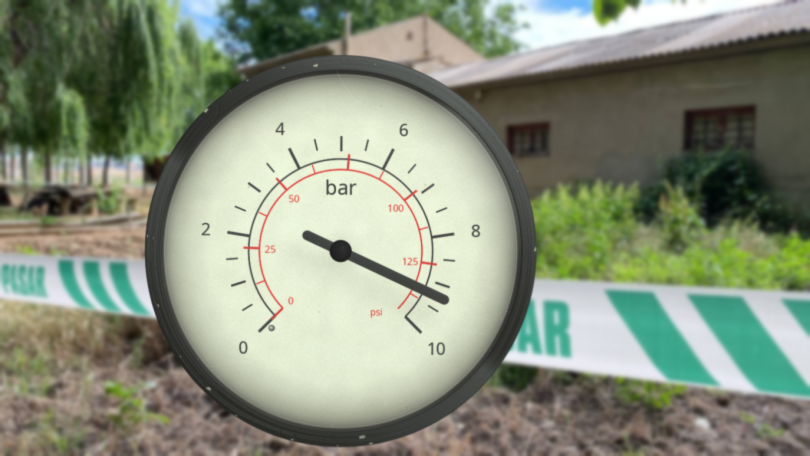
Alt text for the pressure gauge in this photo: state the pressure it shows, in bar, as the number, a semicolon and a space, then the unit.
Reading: 9.25; bar
